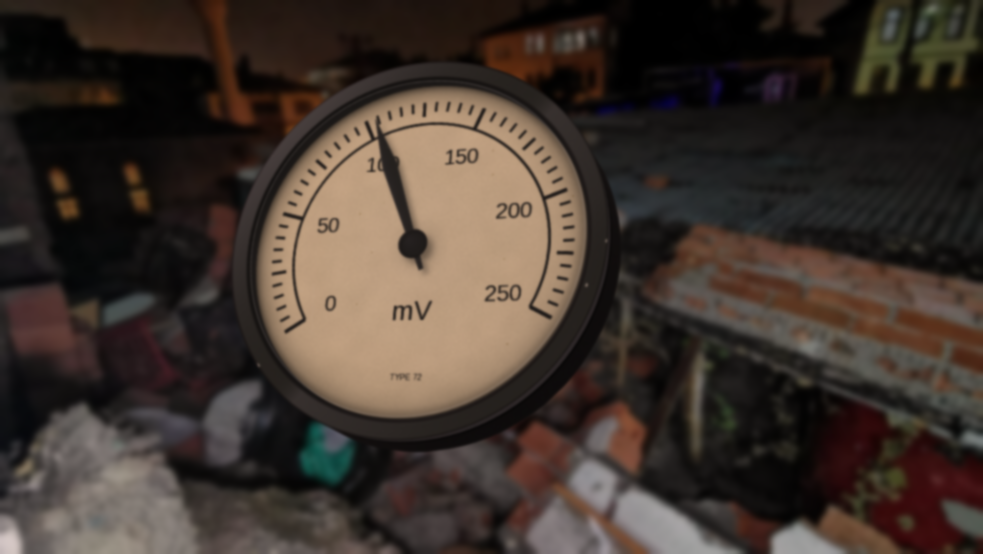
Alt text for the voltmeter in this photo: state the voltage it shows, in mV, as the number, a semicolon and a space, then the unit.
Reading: 105; mV
